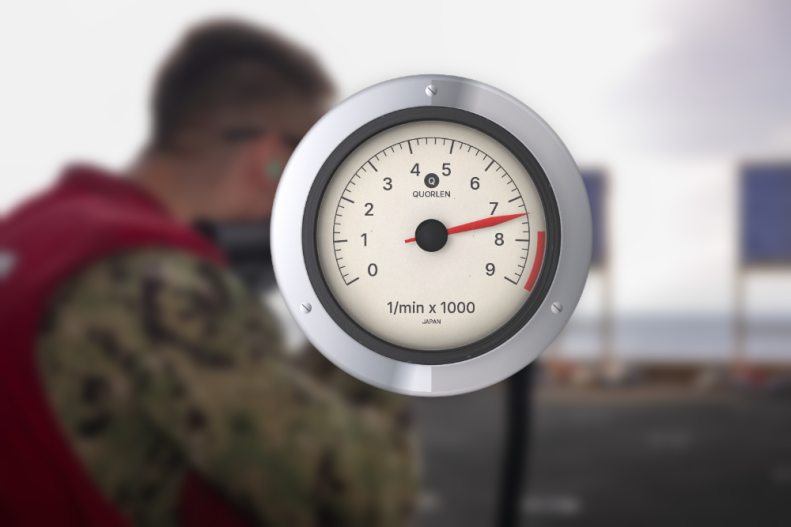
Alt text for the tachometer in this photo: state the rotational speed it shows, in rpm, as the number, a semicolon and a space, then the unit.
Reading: 7400; rpm
